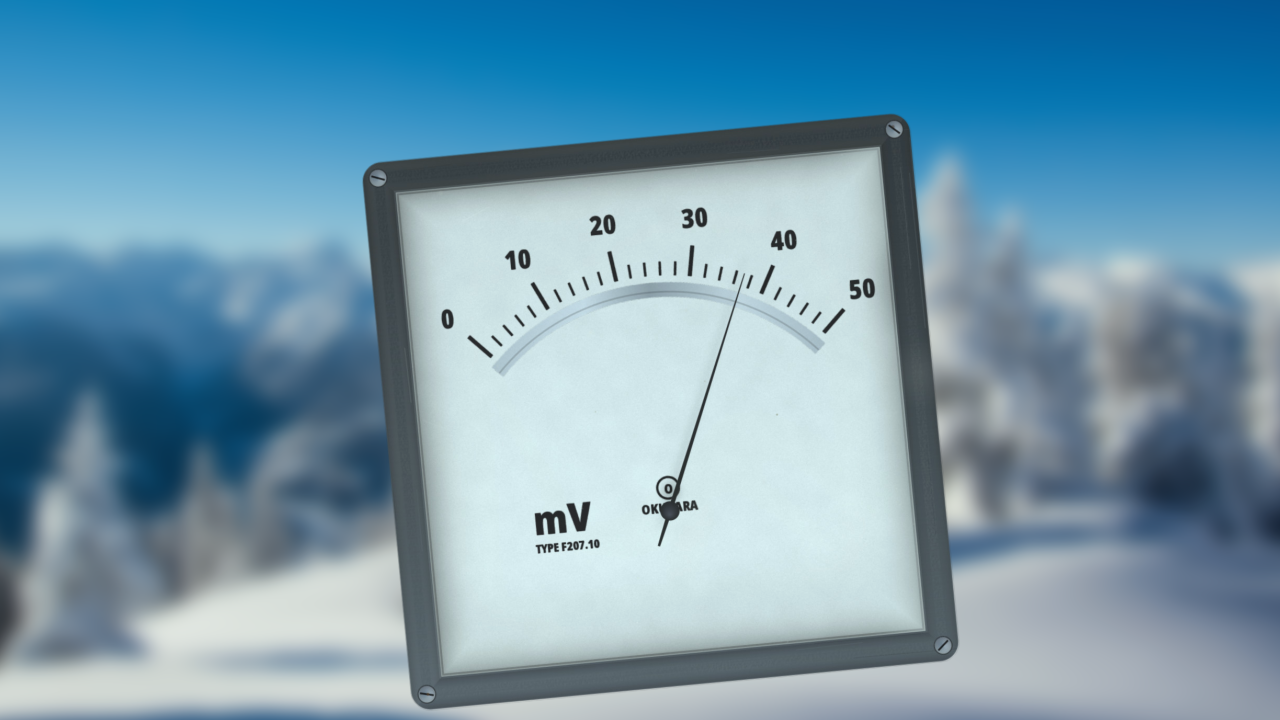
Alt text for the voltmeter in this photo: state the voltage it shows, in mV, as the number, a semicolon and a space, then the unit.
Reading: 37; mV
